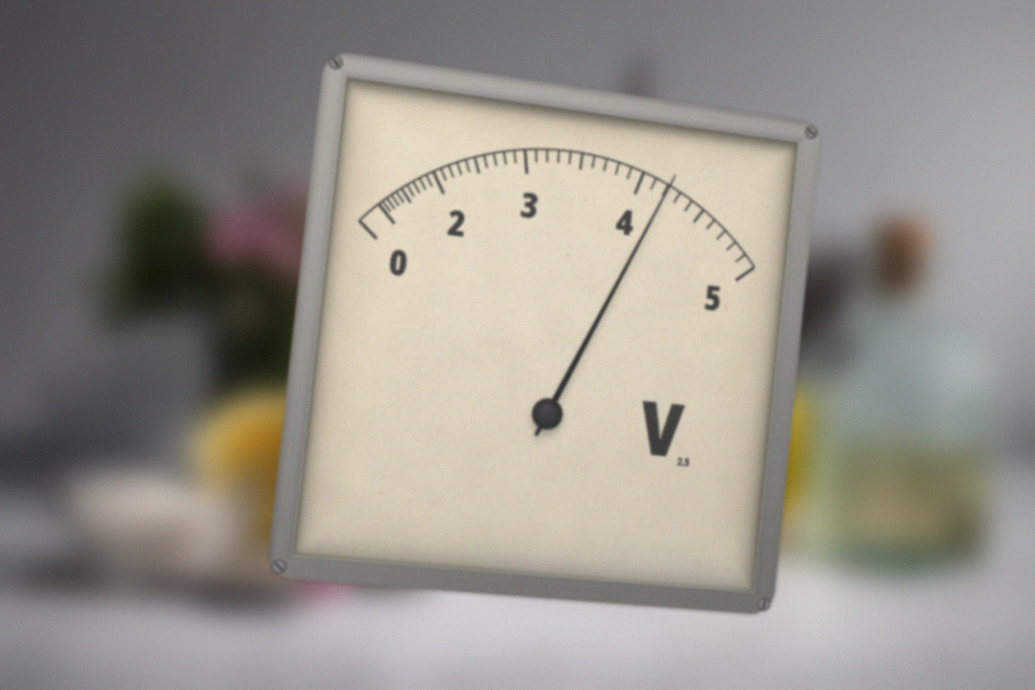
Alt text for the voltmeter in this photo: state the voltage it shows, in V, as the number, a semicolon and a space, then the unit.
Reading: 4.2; V
